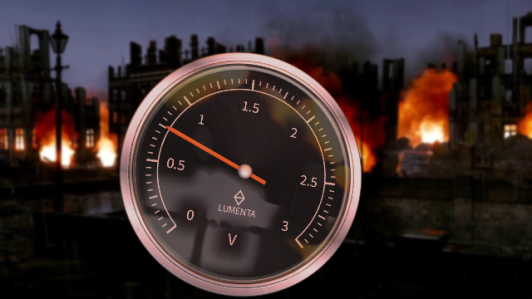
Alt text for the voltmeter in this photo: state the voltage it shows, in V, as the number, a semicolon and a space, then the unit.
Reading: 0.75; V
